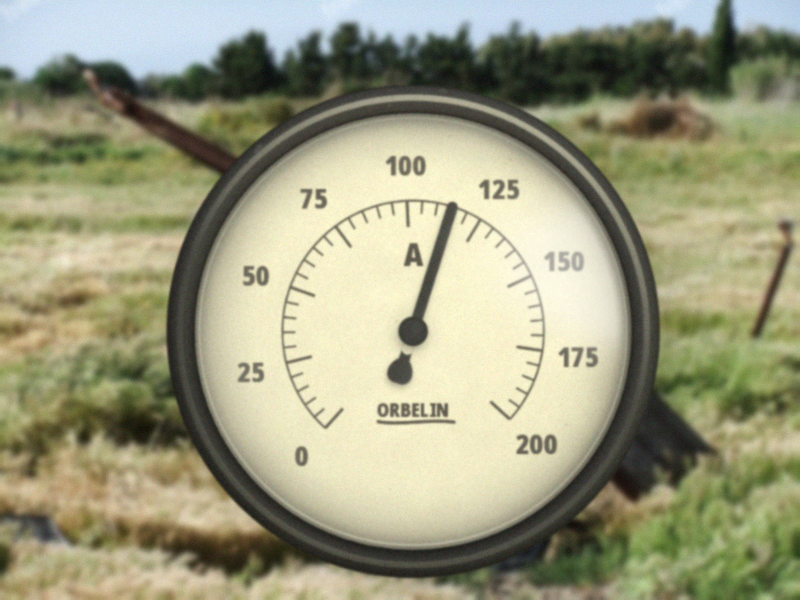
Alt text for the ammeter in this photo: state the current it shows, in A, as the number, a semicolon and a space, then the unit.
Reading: 115; A
